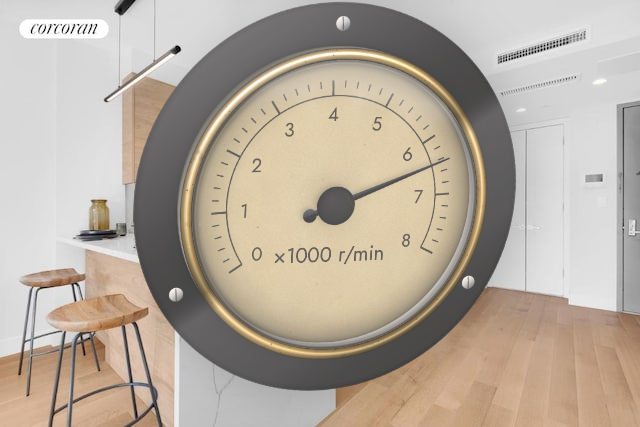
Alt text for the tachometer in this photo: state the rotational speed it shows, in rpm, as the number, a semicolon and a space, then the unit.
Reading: 6400; rpm
